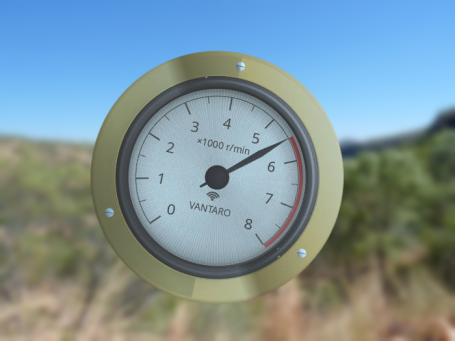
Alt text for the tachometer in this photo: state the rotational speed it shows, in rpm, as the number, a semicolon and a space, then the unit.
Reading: 5500; rpm
